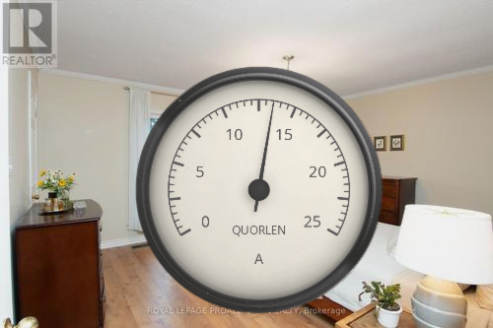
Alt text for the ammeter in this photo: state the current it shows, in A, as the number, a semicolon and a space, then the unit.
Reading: 13.5; A
